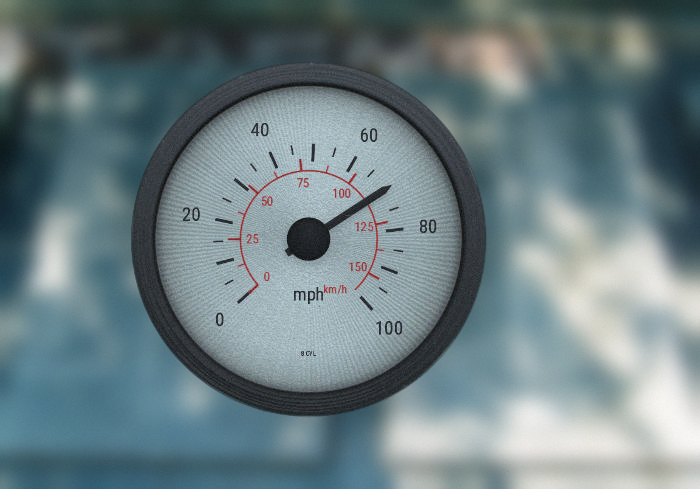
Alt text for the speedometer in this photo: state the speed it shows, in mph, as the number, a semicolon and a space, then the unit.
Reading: 70; mph
